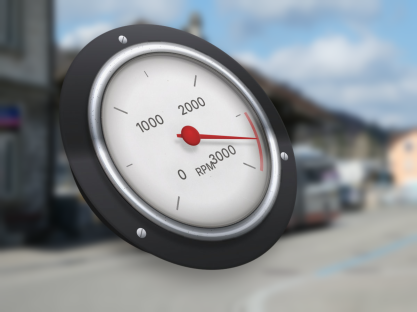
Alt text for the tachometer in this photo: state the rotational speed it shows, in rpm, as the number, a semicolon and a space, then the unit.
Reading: 2750; rpm
